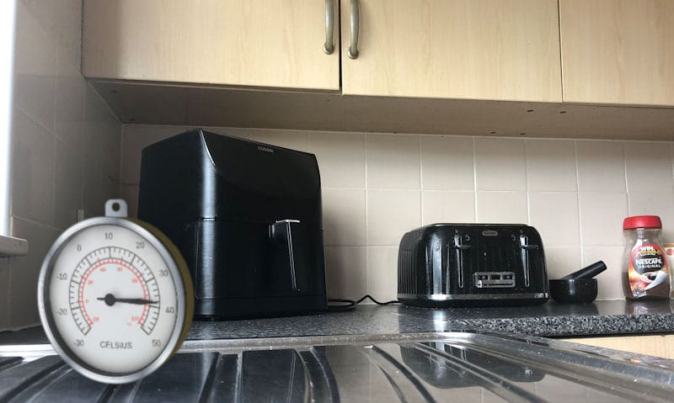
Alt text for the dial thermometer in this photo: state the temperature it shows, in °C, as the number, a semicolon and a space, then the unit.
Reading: 38; °C
